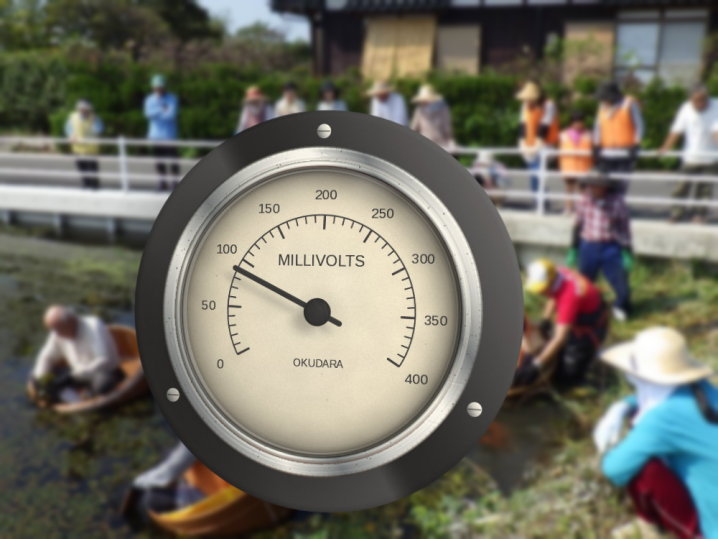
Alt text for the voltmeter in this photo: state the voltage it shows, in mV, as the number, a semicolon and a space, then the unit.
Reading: 90; mV
